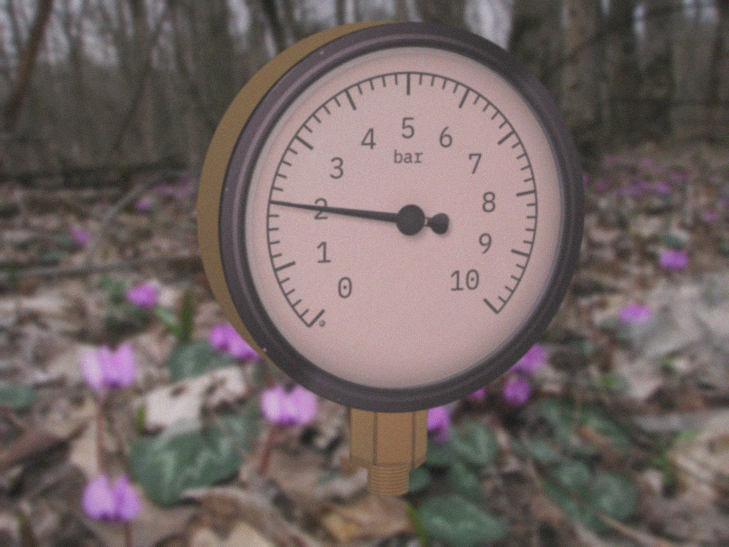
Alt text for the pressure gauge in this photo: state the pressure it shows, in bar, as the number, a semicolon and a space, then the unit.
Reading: 2; bar
